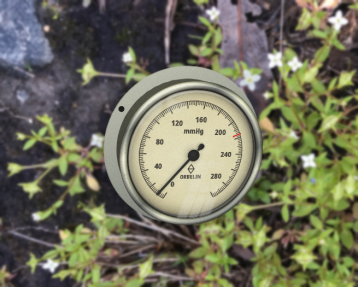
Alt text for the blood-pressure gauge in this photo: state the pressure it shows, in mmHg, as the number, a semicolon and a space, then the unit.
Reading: 10; mmHg
